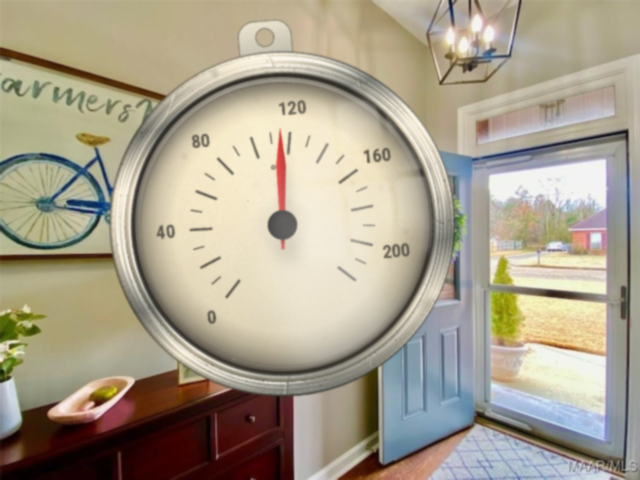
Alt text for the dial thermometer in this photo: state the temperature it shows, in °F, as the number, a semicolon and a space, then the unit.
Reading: 115; °F
